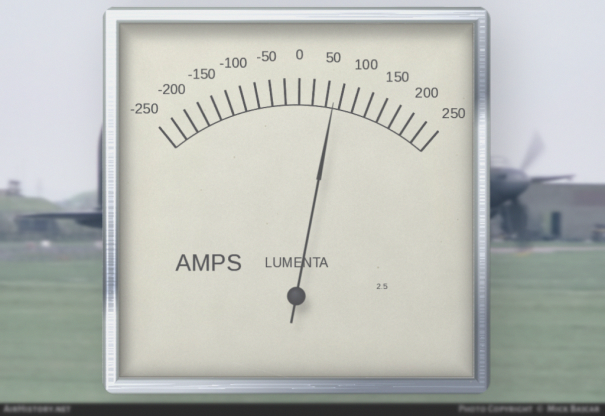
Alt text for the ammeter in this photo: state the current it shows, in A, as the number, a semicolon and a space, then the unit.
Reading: 62.5; A
